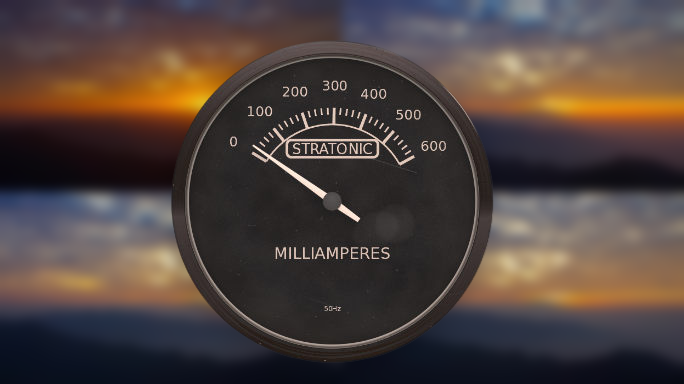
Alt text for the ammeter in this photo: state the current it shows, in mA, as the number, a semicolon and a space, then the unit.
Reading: 20; mA
